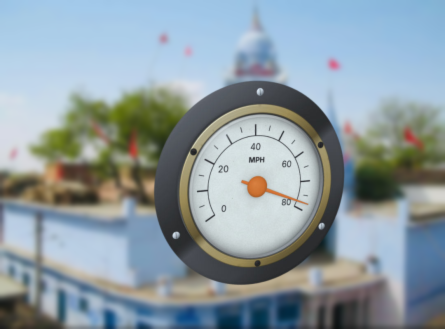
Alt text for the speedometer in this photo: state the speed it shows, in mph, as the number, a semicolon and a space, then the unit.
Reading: 77.5; mph
